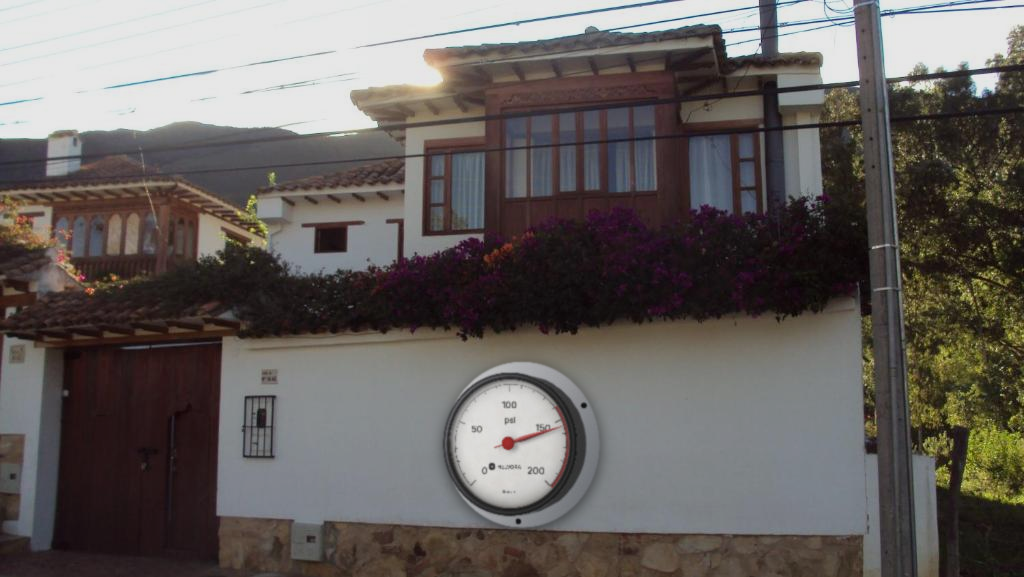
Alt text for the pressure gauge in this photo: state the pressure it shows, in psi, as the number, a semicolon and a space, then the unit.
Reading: 155; psi
